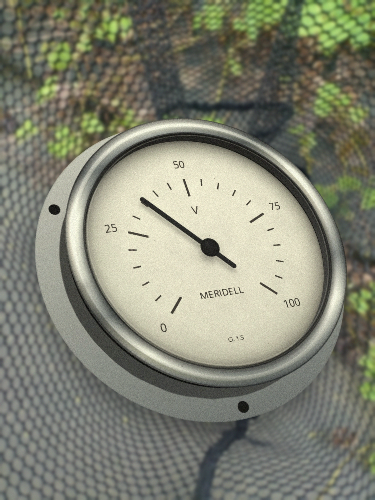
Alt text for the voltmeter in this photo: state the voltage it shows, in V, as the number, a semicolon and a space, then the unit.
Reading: 35; V
